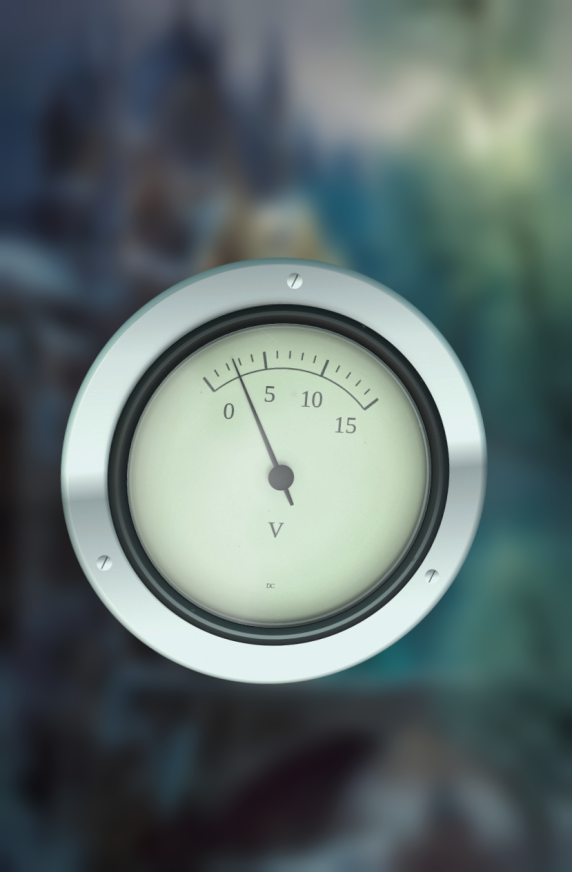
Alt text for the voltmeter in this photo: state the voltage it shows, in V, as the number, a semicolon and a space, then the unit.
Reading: 2.5; V
